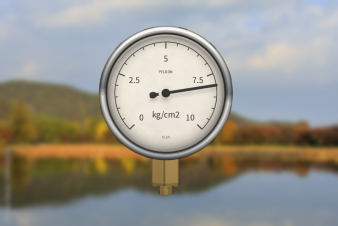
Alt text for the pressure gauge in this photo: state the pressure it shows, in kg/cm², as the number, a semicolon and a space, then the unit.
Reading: 8; kg/cm²
